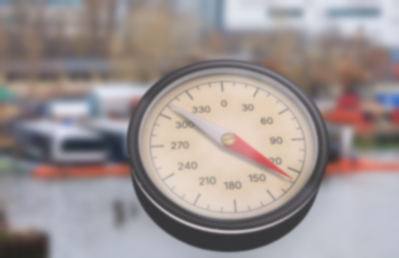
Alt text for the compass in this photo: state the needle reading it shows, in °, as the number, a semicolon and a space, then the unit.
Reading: 130; °
